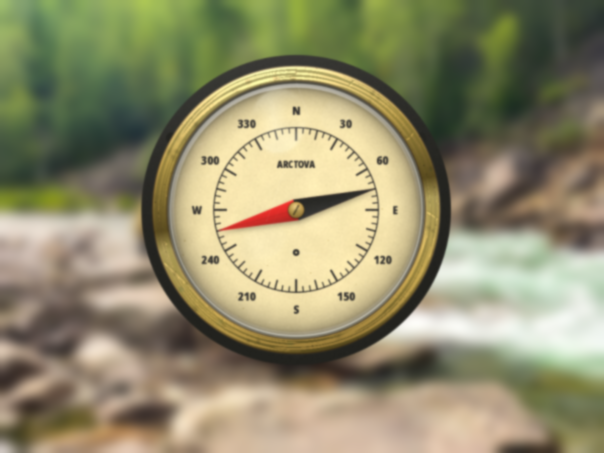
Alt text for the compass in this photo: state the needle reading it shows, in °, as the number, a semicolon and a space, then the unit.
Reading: 255; °
